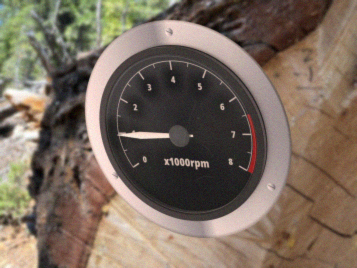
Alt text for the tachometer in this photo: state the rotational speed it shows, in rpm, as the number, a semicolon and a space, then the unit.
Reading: 1000; rpm
